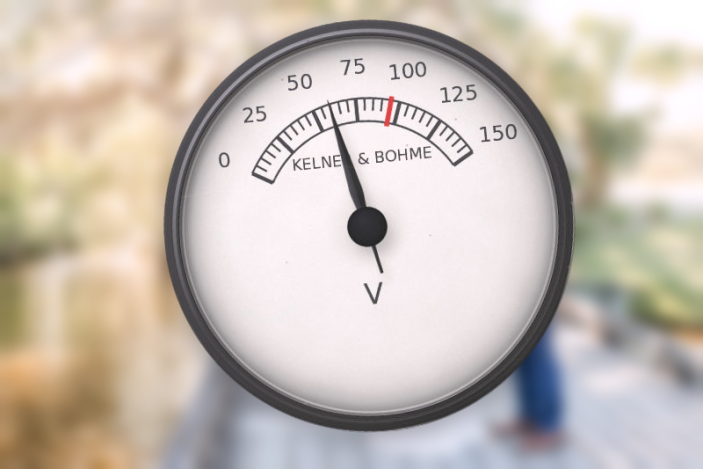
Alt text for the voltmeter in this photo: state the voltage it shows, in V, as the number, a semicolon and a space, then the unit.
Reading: 60; V
